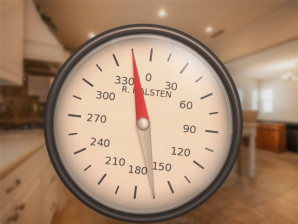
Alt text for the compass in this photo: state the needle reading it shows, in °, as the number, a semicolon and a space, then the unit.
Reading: 345; °
